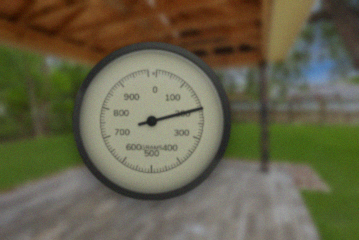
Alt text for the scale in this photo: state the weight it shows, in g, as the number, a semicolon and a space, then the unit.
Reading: 200; g
